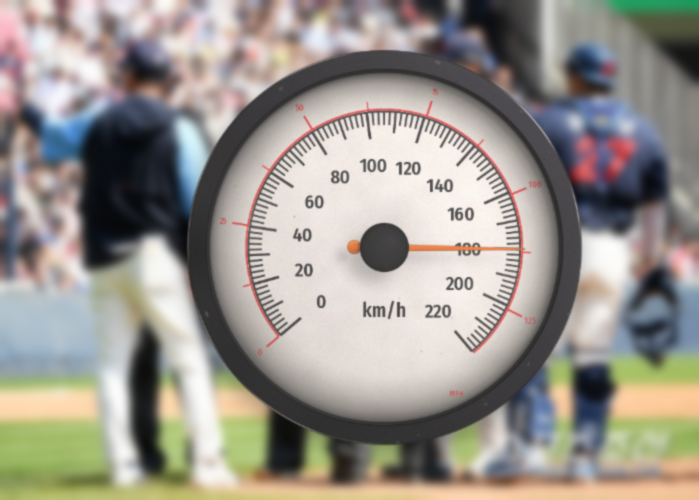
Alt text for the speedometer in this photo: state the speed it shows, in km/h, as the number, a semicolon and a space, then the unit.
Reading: 180; km/h
